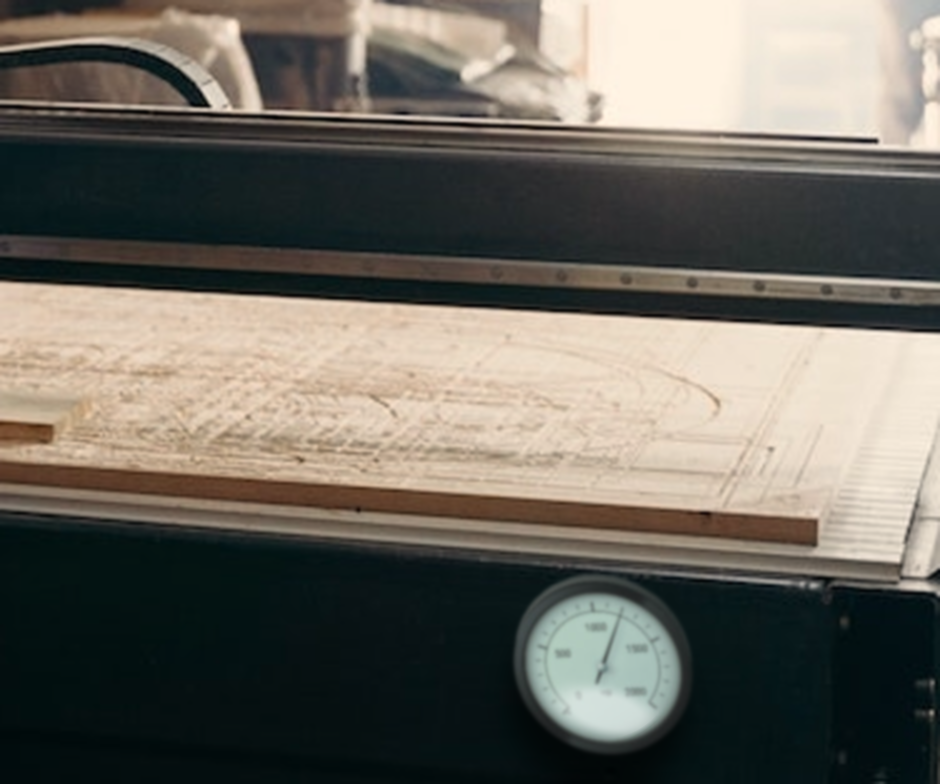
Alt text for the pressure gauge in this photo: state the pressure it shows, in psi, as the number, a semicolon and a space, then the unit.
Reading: 1200; psi
